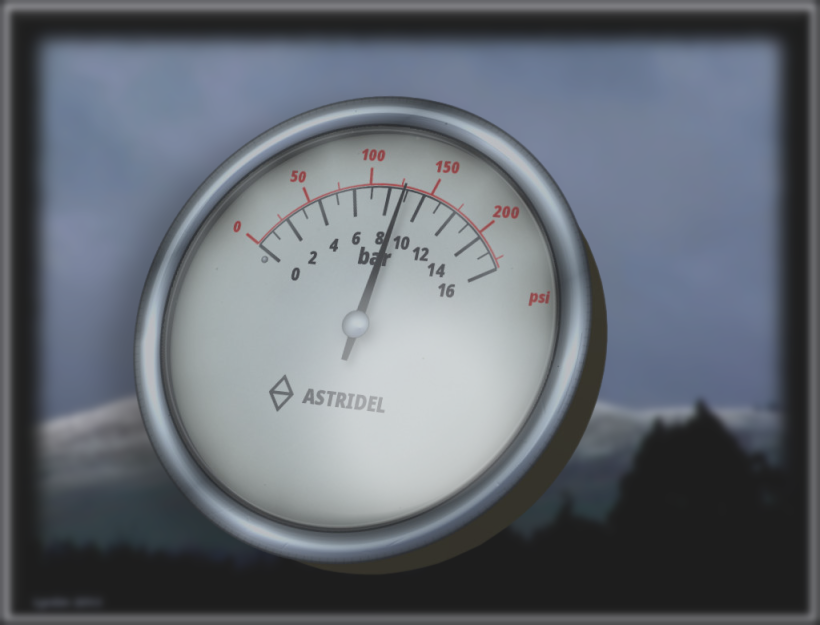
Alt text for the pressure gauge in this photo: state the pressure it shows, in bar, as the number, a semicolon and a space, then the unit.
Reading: 9; bar
